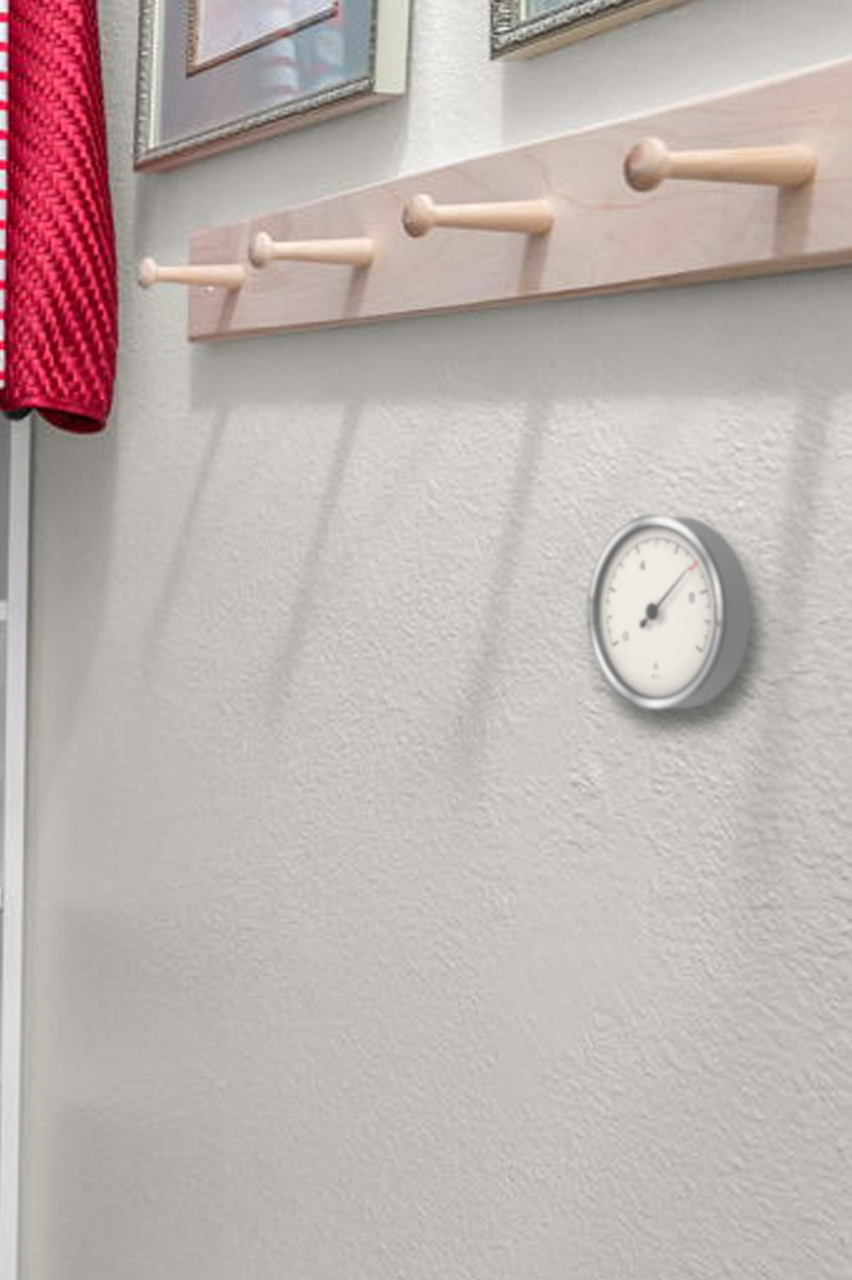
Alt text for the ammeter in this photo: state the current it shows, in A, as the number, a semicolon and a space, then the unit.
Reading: 7; A
